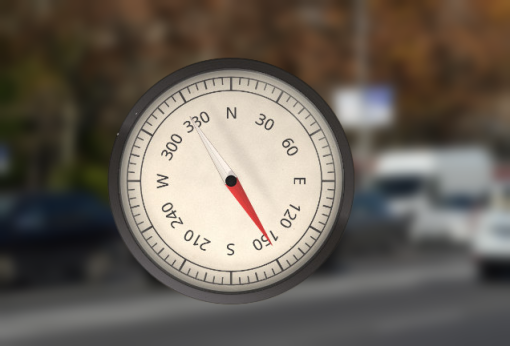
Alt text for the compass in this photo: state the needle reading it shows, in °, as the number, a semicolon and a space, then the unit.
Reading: 147.5; °
